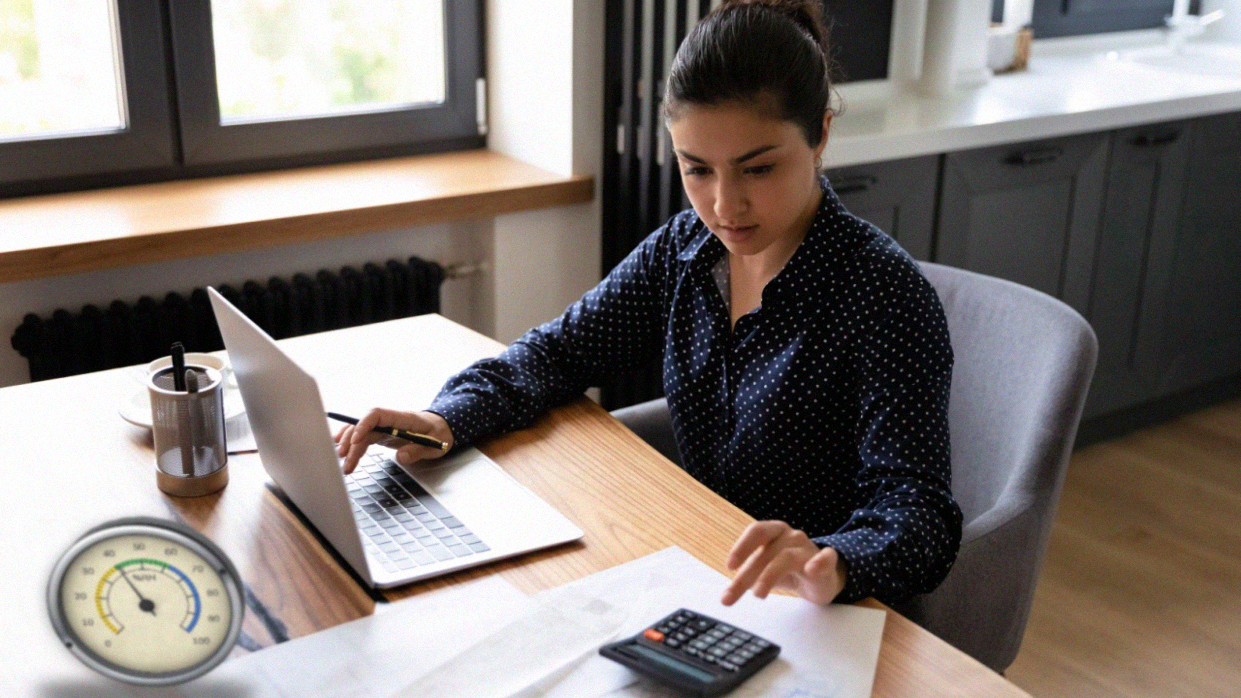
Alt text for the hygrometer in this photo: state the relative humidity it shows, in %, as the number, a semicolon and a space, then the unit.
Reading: 40; %
